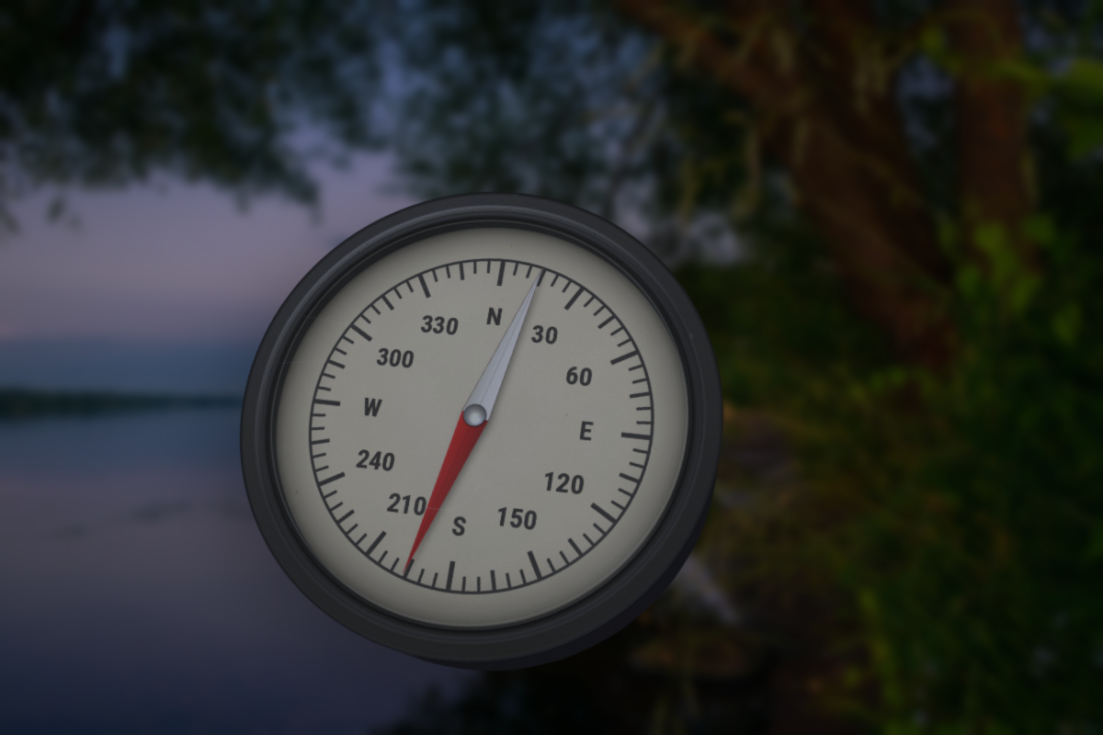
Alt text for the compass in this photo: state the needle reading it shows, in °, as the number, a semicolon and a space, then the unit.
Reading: 195; °
